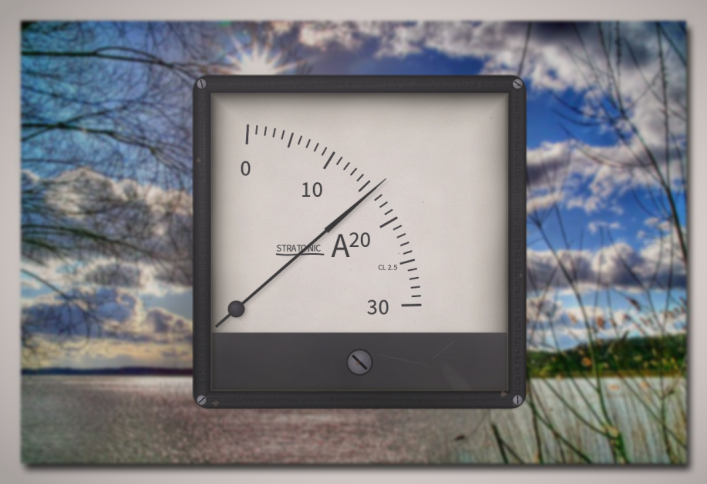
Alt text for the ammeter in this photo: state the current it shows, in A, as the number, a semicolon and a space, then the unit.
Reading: 16; A
